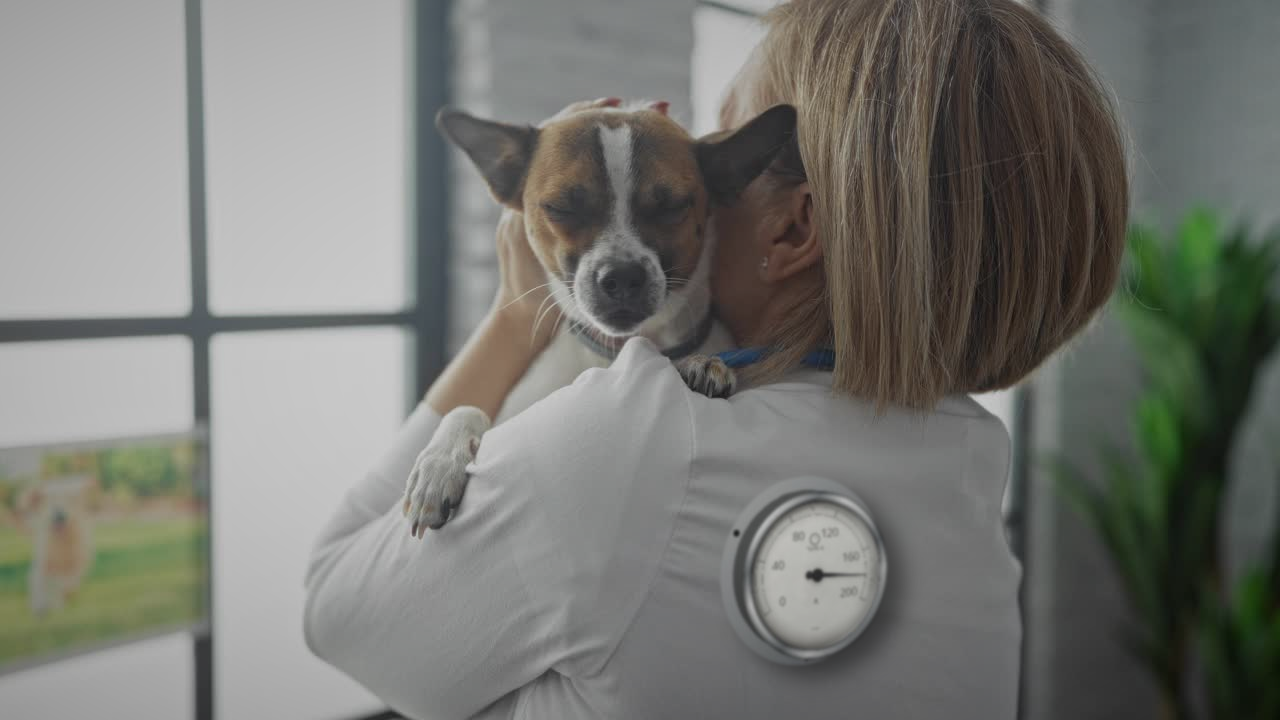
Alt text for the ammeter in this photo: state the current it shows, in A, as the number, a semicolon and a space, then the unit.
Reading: 180; A
